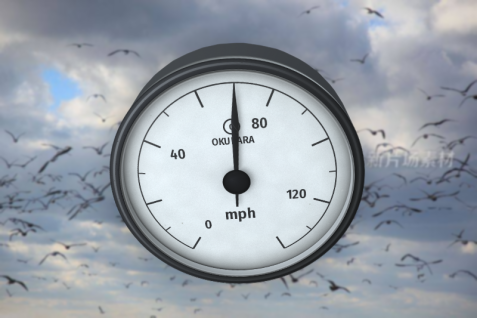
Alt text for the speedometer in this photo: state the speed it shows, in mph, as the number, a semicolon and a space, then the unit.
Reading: 70; mph
